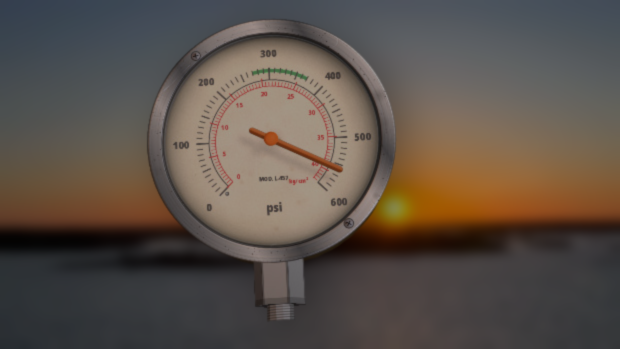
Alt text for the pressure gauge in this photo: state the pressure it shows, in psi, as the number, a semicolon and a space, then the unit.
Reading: 560; psi
